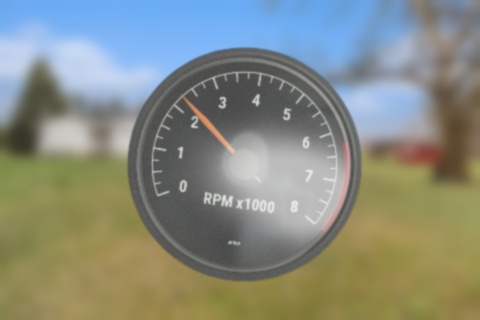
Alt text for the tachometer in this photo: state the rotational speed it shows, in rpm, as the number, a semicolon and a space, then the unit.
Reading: 2250; rpm
